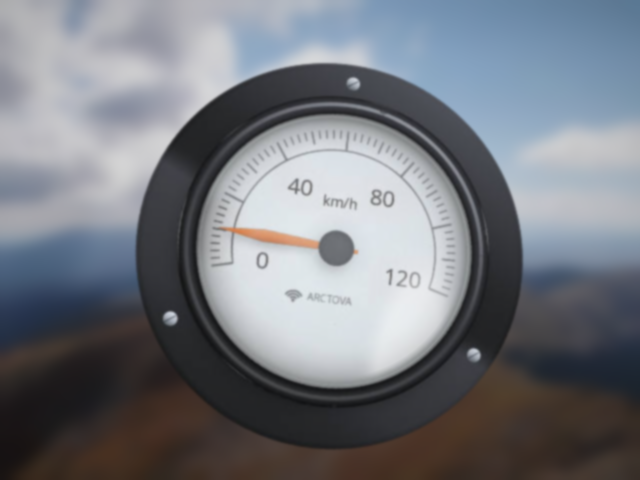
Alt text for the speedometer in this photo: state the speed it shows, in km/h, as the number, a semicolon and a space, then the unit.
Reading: 10; km/h
